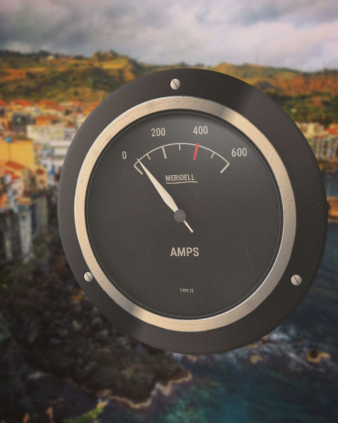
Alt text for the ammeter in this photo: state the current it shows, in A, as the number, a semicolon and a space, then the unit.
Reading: 50; A
